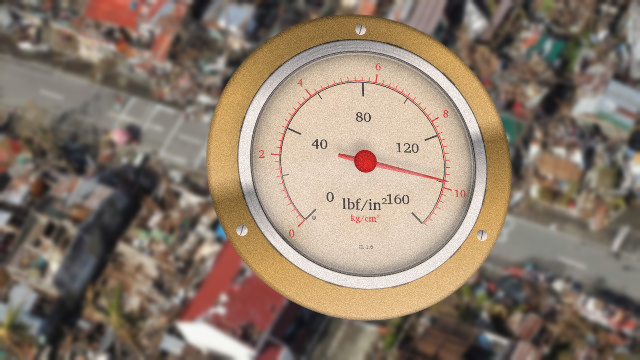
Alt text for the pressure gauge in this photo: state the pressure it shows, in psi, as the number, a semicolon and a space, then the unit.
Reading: 140; psi
